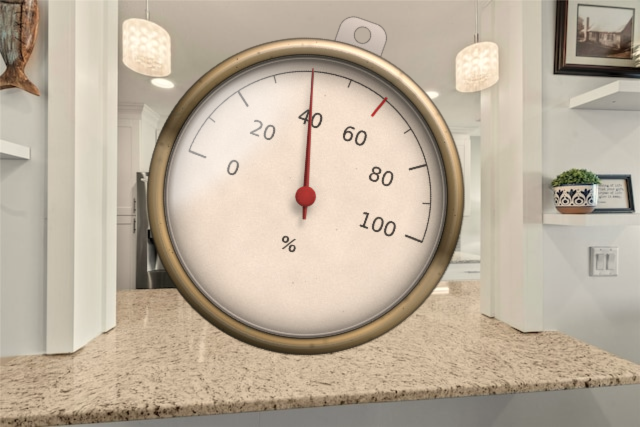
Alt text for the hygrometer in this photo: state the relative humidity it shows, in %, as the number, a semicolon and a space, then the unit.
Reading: 40; %
